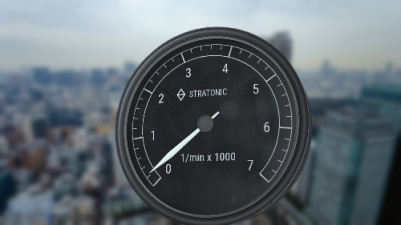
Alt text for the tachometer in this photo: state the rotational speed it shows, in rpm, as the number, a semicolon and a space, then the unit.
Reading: 200; rpm
